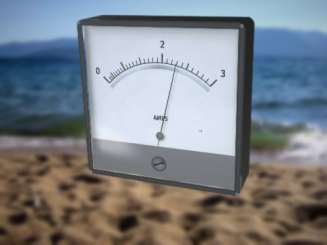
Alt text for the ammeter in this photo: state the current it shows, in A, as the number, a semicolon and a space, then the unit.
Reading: 2.3; A
